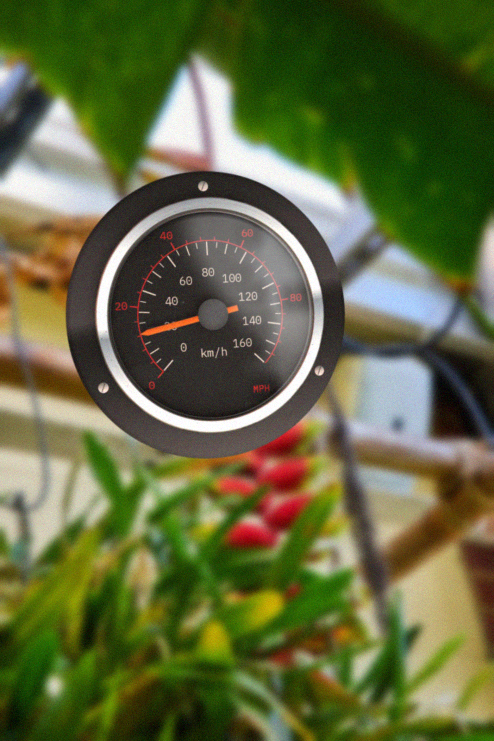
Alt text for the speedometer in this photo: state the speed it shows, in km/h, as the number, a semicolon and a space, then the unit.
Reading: 20; km/h
